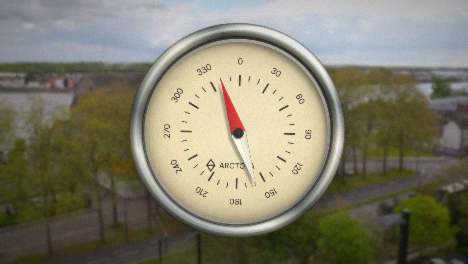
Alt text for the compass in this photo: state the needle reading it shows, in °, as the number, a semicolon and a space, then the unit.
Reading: 340; °
